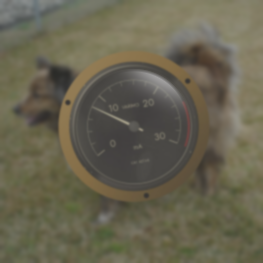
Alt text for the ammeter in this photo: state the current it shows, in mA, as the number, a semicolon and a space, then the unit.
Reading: 8; mA
